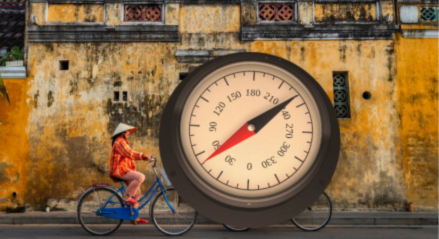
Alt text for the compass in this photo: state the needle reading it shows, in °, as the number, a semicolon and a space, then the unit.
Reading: 50; °
